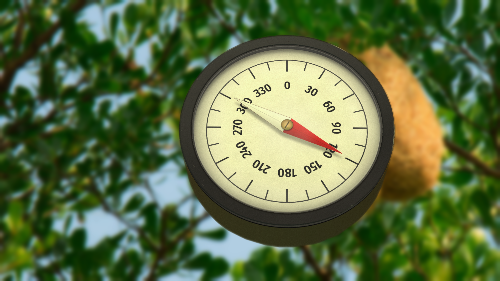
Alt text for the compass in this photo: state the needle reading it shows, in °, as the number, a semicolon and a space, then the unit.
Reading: 120; °
